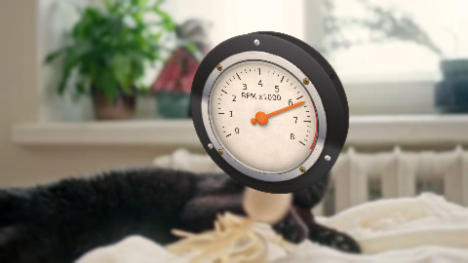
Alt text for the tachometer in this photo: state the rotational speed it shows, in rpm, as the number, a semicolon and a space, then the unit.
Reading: 6200; rpm
